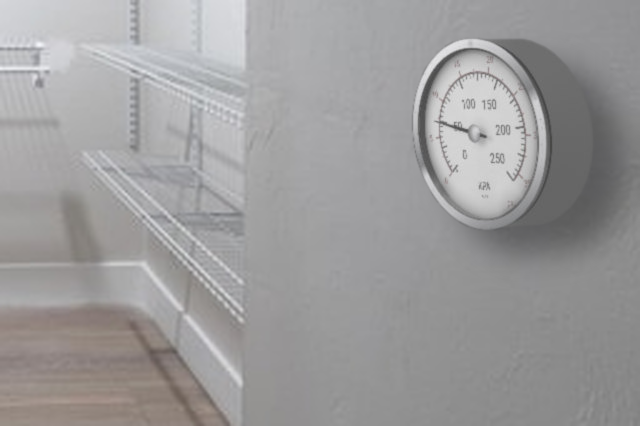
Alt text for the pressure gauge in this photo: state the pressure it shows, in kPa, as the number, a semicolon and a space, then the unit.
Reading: 50; kPa
